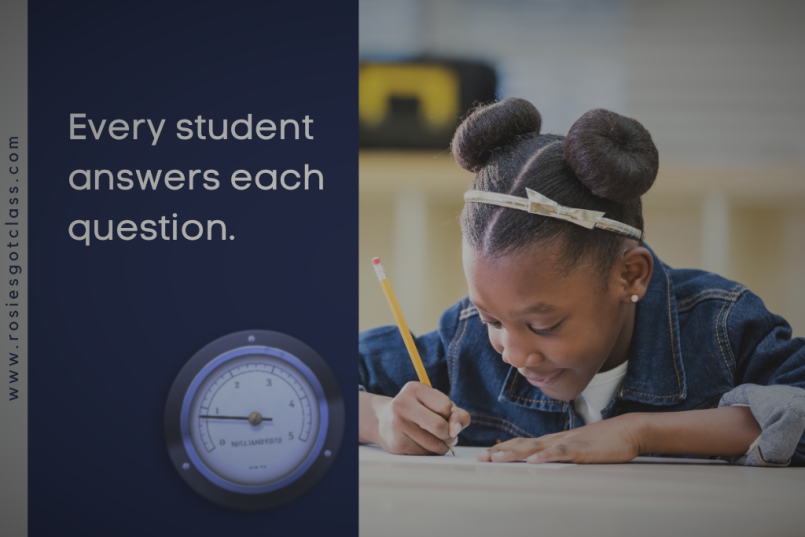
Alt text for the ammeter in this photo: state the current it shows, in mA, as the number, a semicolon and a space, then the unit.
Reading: 0.8; mA
